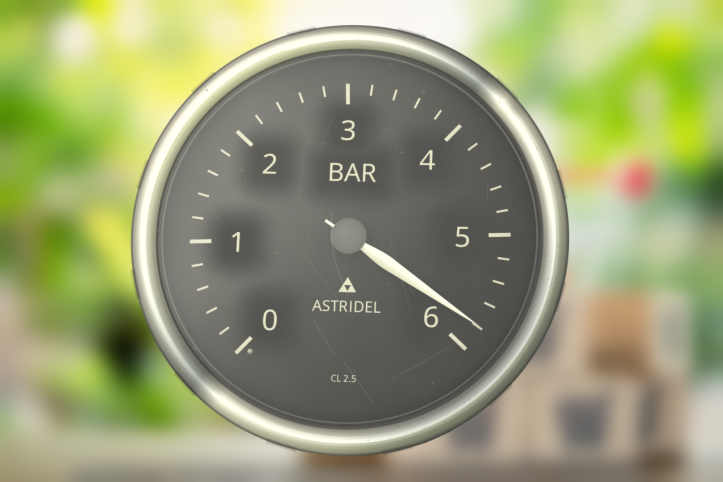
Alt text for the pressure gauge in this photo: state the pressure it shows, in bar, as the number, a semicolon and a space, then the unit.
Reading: 5.8; bar
